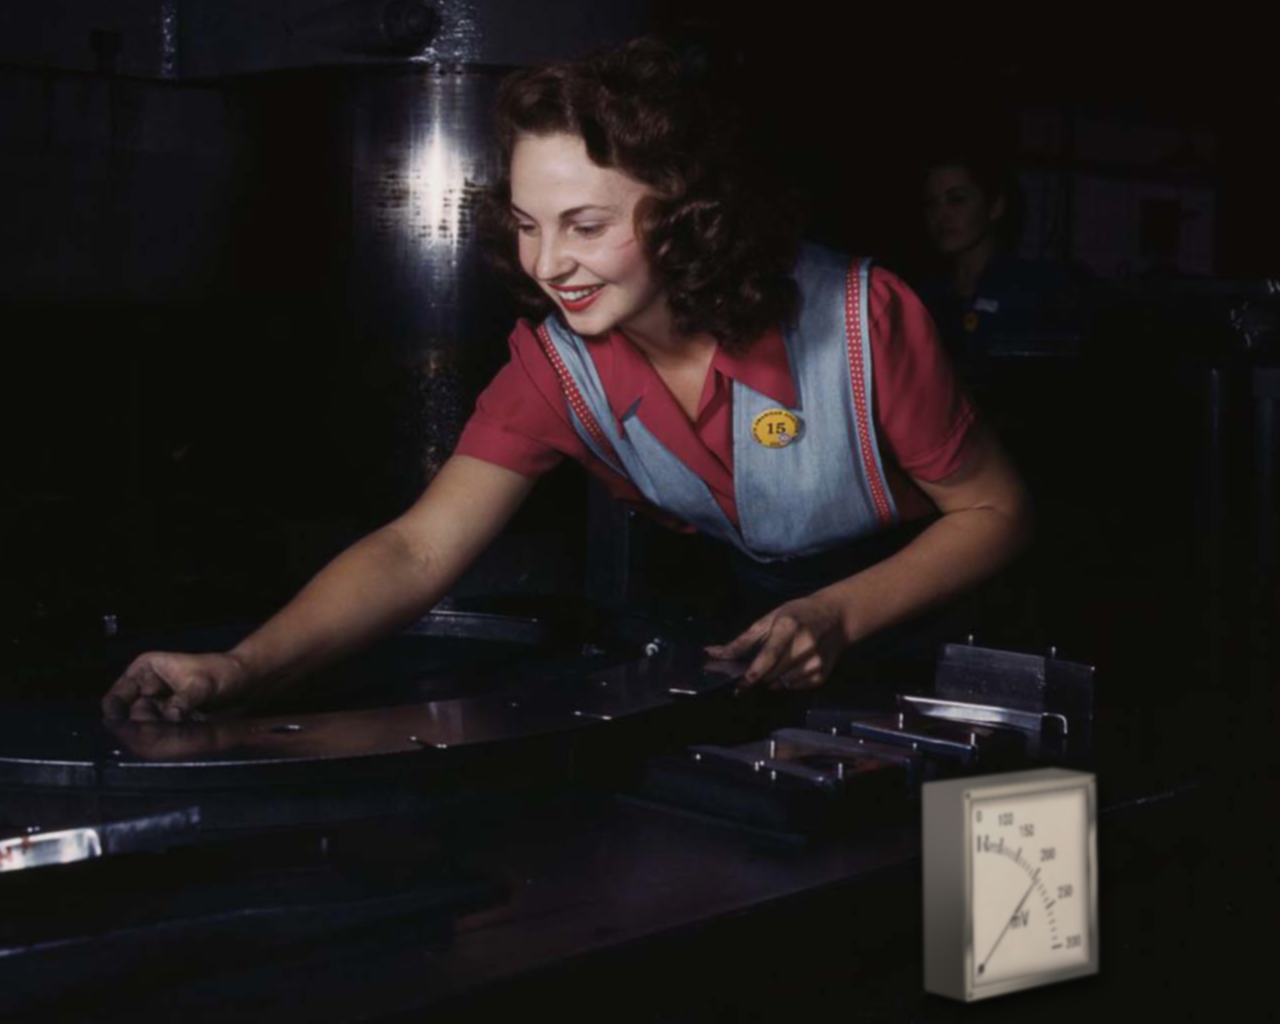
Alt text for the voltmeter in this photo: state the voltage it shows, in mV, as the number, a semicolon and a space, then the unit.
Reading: 200; mV
